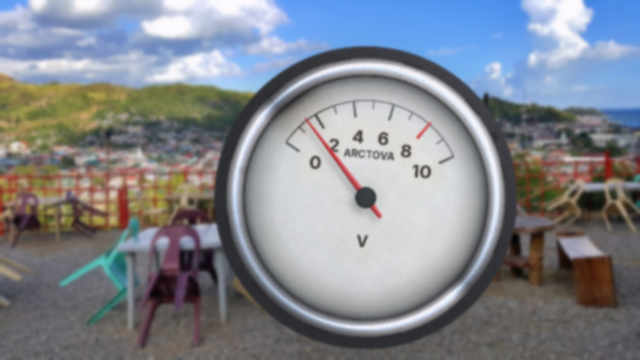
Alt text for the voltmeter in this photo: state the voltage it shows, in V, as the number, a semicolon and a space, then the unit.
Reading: 1.5; V
